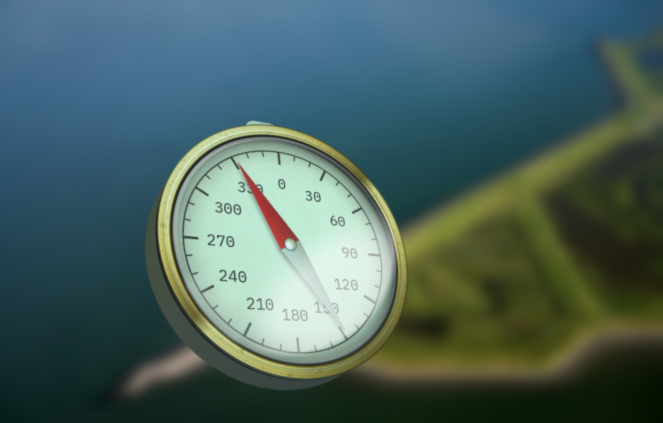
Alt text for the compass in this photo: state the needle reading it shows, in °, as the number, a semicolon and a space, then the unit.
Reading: 330; °
